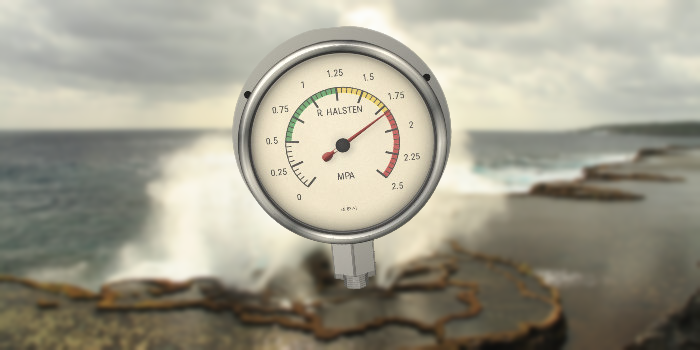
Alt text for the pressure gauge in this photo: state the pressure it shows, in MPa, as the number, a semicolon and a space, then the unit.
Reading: 1.8; MPa
